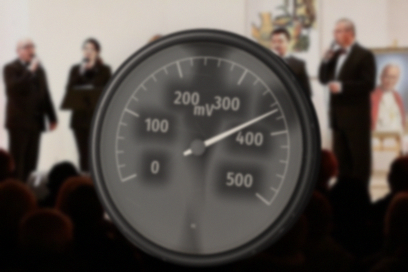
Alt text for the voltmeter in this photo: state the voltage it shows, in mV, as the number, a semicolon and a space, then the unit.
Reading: 370; mV
